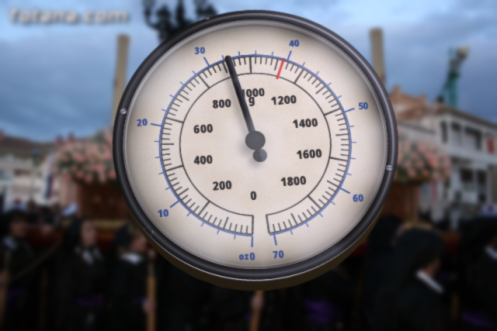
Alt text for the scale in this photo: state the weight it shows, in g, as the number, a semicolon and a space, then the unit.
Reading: 920; g
